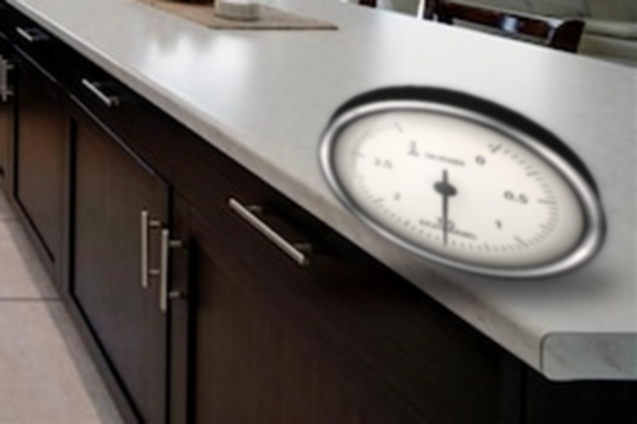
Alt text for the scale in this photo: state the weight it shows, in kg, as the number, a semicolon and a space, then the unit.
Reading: 1.5; kg
